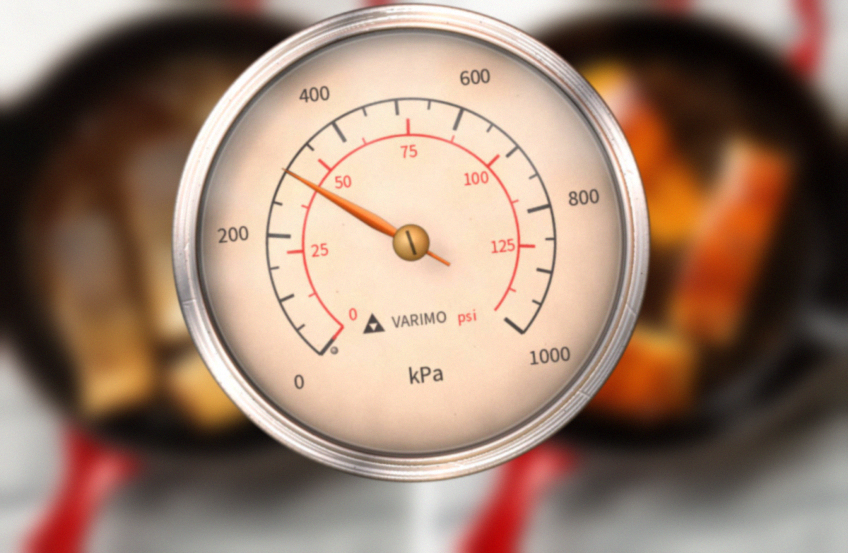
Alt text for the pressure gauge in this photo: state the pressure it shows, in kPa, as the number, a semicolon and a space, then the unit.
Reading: 300; kPa
